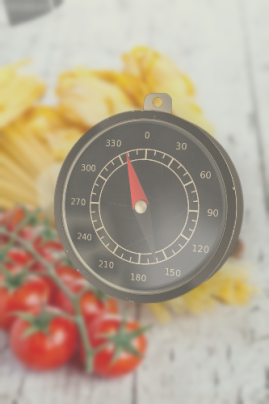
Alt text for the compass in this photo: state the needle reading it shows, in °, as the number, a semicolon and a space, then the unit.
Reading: 340; °
